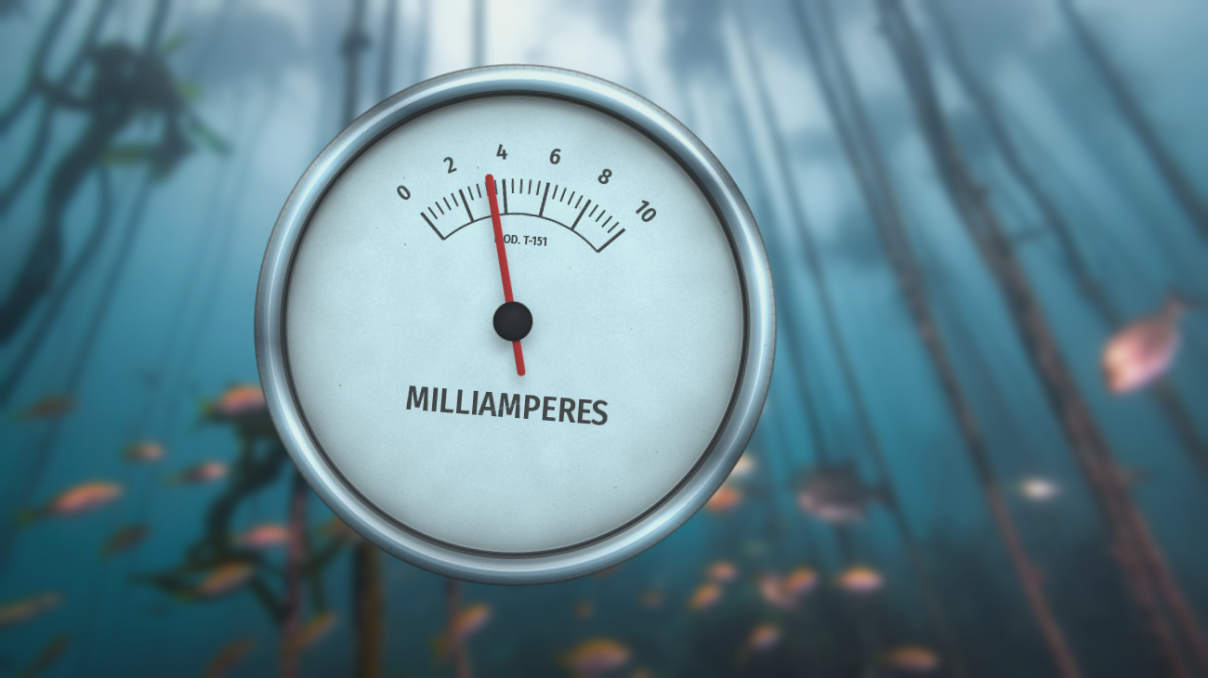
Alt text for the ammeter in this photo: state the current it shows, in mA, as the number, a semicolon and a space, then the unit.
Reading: 3.4; mA
